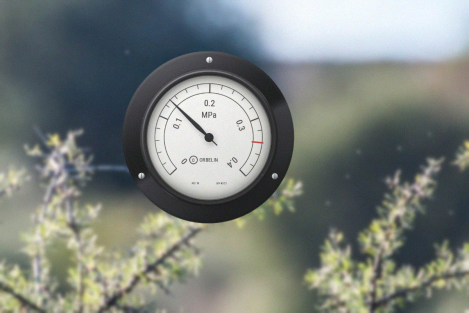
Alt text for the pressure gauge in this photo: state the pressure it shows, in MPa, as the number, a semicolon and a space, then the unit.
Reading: 0.13; MPa
